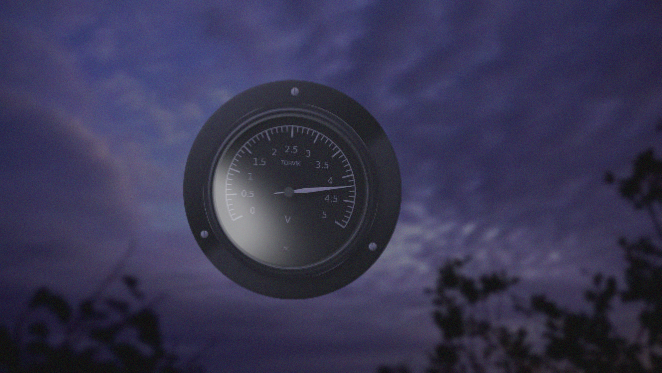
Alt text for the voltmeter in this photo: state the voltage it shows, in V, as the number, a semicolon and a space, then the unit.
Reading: 4.2; V
